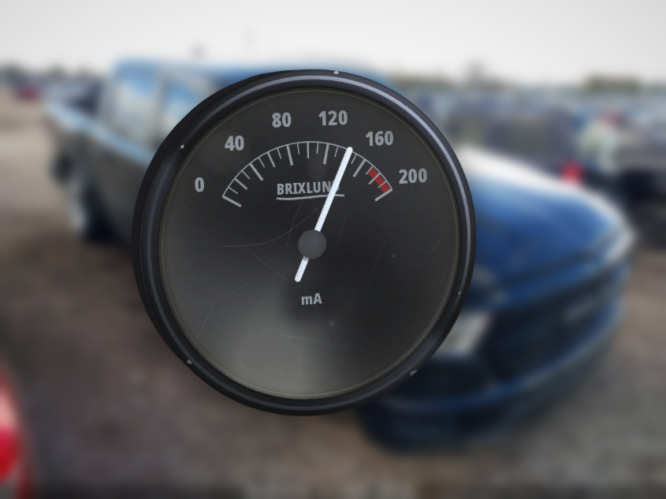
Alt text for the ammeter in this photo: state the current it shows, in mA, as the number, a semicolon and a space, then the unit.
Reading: 140; mA
